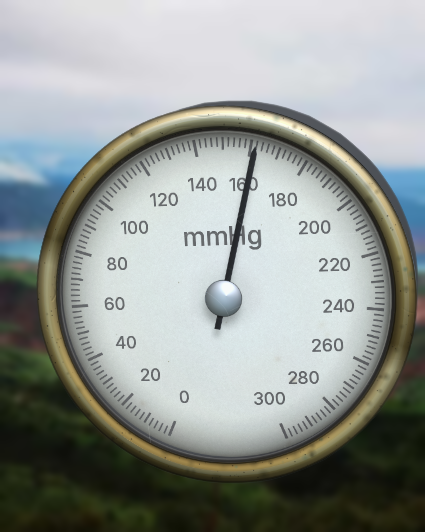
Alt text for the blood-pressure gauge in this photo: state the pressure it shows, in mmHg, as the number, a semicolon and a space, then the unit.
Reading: 162; mmHg
